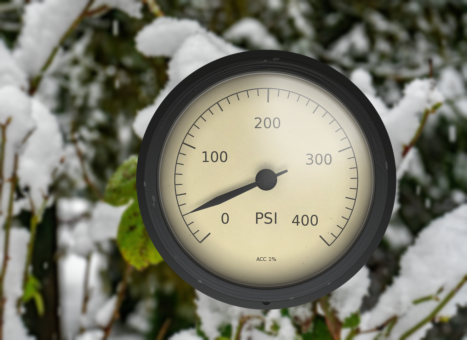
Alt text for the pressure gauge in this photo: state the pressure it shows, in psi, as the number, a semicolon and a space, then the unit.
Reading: 30; psi
